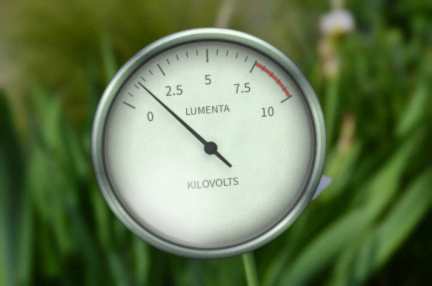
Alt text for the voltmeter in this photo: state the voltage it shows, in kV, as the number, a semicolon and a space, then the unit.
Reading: 1.25; kV
